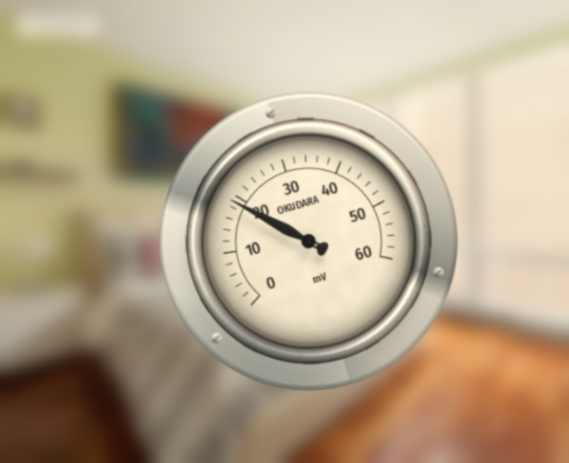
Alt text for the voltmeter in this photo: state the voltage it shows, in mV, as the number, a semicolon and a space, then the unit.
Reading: 19; mV
